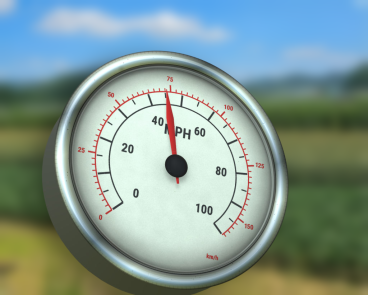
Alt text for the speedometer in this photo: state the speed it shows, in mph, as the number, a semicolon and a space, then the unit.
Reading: 45; mph
